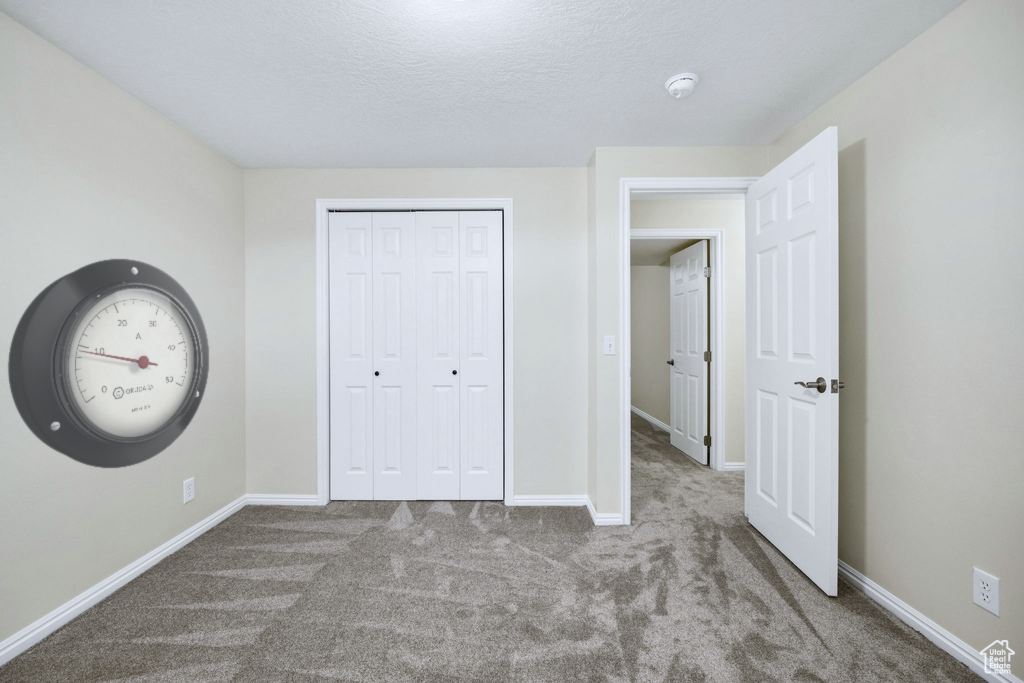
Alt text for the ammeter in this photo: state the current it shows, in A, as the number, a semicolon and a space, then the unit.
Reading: 9; A
